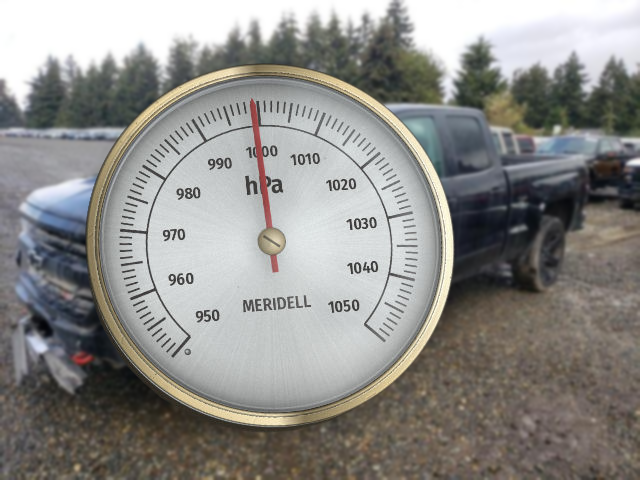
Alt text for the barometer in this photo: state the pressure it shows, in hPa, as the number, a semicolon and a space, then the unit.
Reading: 999; hPa
